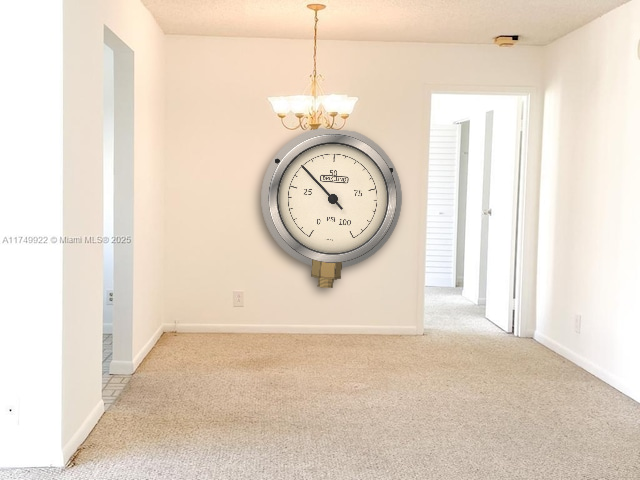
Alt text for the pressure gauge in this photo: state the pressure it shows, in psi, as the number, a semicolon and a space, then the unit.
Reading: 35; psi
